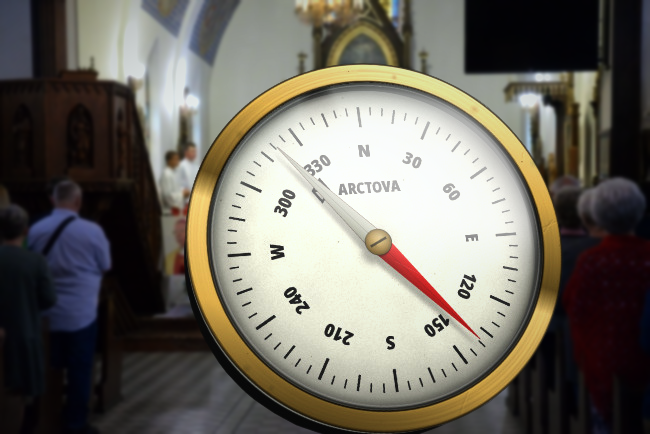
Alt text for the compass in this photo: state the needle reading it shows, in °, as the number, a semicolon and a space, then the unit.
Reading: 140; °
